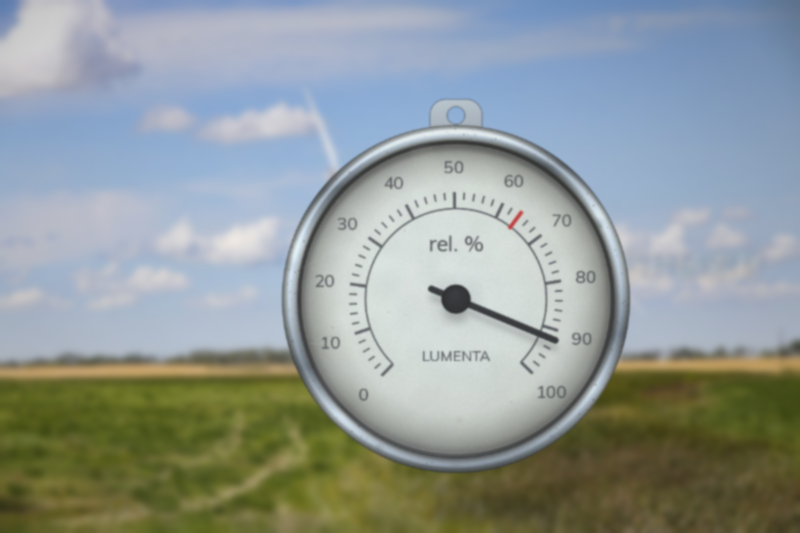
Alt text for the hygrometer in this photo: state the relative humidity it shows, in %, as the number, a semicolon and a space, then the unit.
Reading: 92; %
